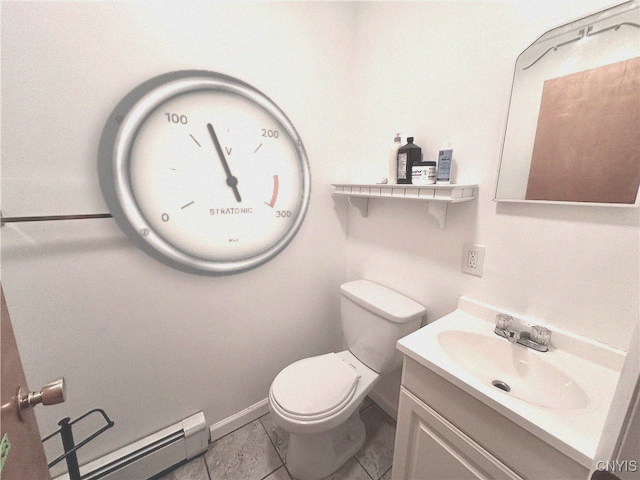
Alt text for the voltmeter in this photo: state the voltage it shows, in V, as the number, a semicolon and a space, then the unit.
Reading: 125; V
